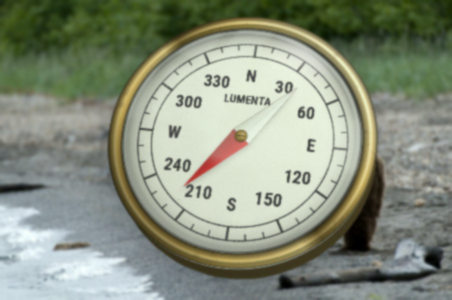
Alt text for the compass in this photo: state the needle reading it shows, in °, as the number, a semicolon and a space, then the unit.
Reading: 220; °
